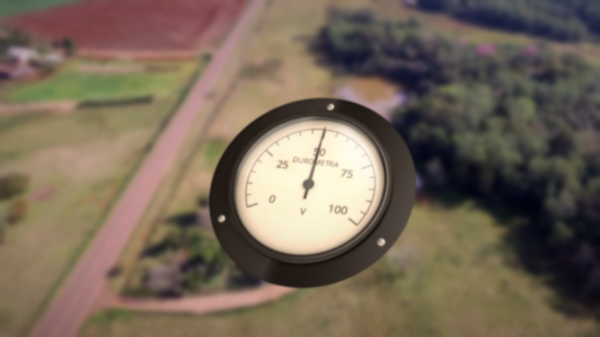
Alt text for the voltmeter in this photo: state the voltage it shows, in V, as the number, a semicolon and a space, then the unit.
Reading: 50; V
